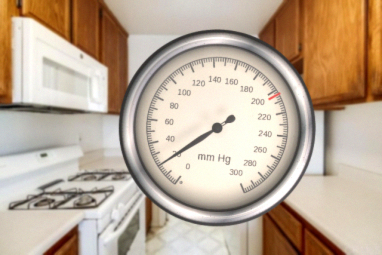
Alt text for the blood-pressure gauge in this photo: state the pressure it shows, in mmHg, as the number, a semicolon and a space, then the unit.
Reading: 20; mmHg
